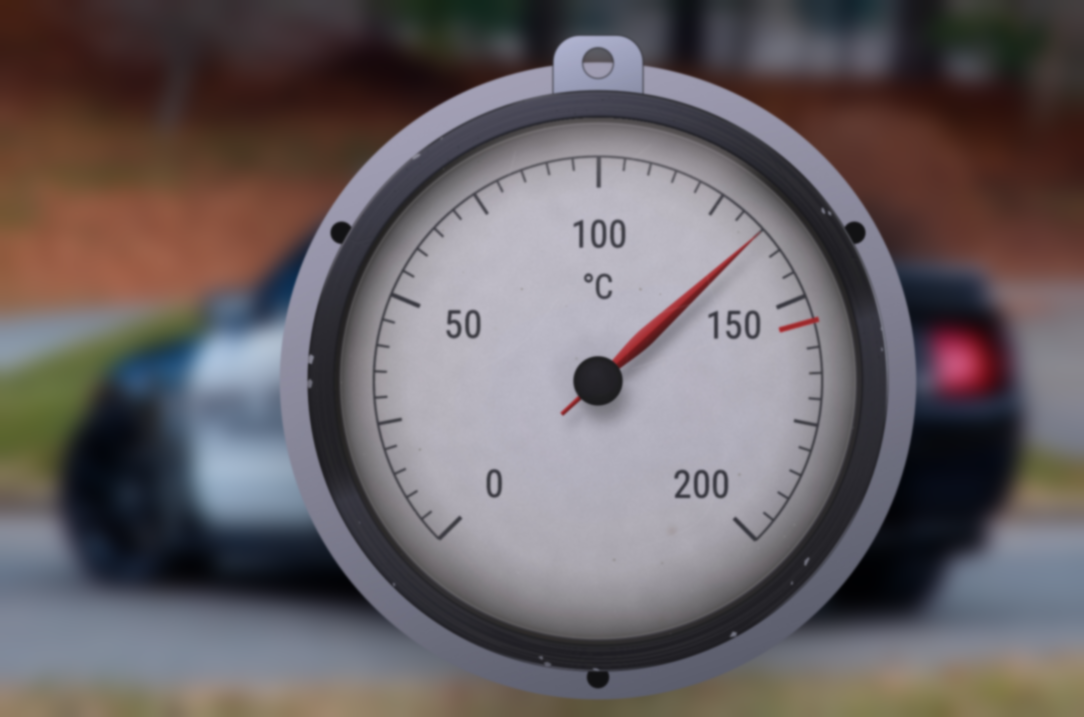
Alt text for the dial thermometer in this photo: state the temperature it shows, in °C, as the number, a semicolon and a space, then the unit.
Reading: 135; °C
